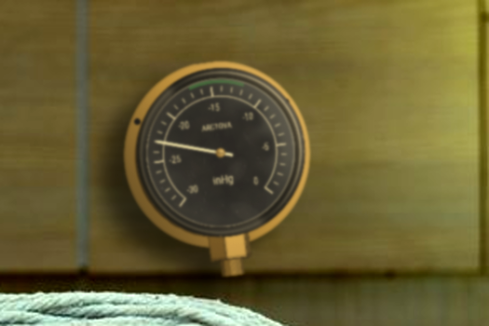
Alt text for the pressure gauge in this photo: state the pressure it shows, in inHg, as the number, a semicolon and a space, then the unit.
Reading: -23; inHg
